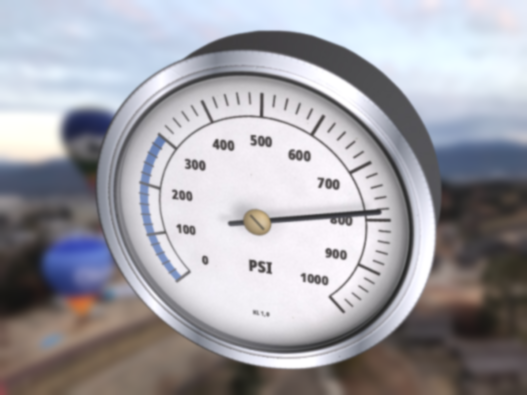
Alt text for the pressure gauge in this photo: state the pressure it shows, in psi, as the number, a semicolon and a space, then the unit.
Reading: 780; psi
